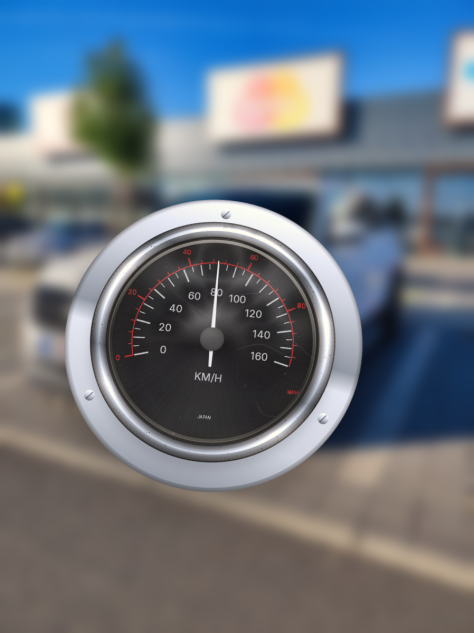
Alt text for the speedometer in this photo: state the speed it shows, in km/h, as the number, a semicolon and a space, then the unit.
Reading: 80; km/h
